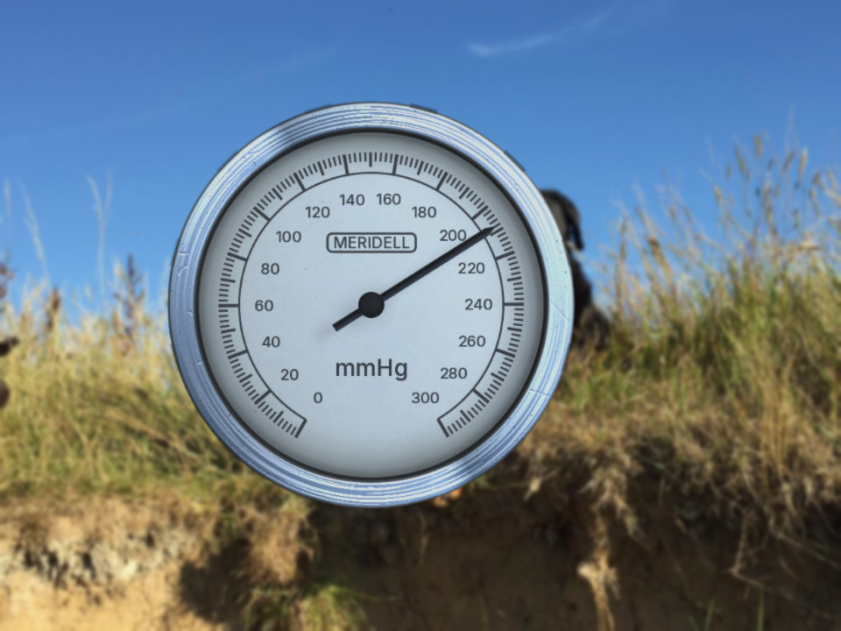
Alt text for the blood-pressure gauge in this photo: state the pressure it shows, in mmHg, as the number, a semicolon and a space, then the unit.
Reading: 208; mmHg
